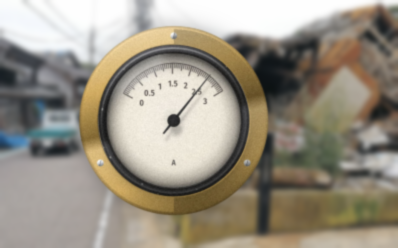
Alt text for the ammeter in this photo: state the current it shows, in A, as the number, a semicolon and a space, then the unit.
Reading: 2.5; A
